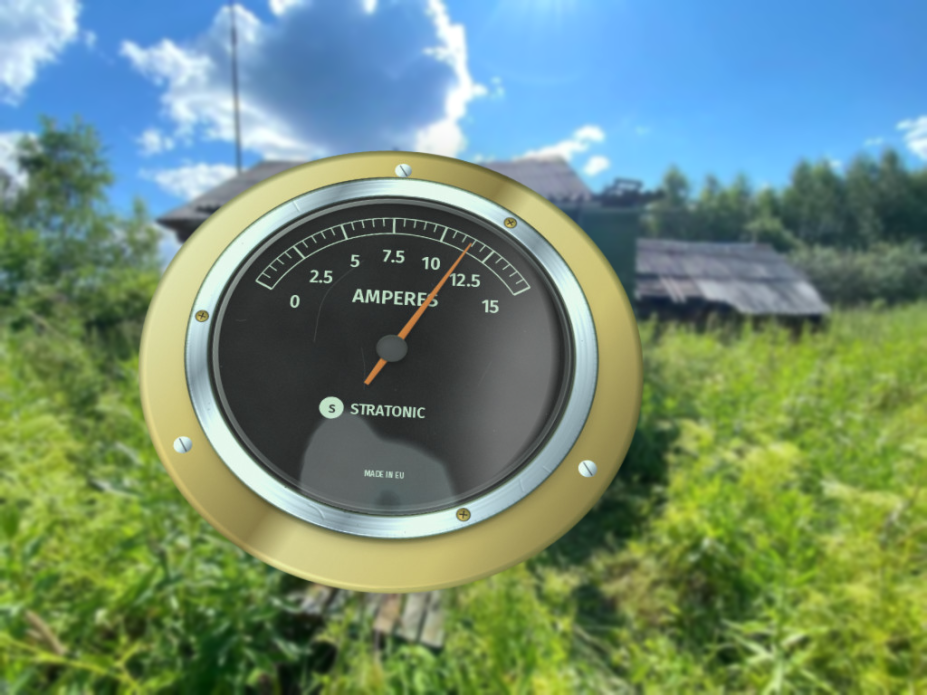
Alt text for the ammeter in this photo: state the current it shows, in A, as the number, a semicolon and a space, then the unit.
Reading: 11.5; A
